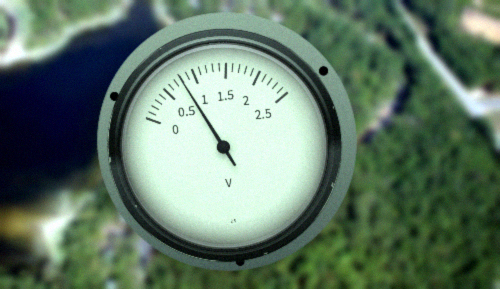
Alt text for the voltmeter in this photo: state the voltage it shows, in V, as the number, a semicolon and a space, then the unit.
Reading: 0.8; V
